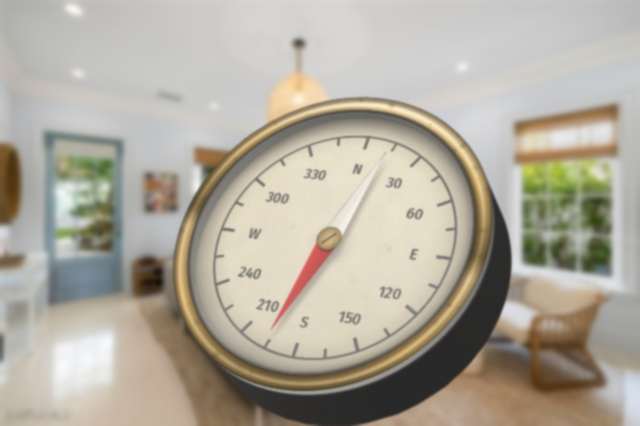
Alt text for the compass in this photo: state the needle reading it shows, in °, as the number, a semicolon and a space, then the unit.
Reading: 195; °
